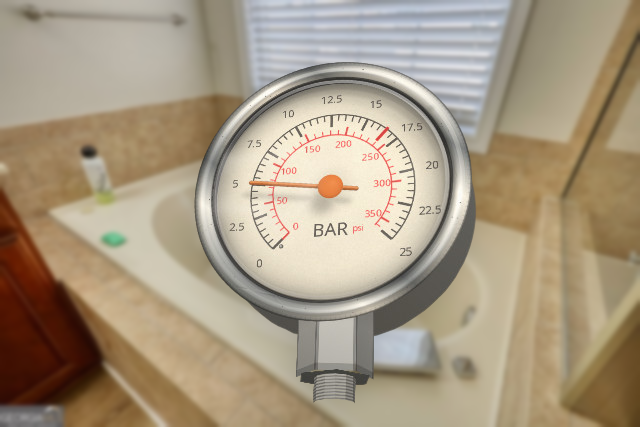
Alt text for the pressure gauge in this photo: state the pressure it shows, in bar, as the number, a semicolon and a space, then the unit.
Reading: 5; bar
